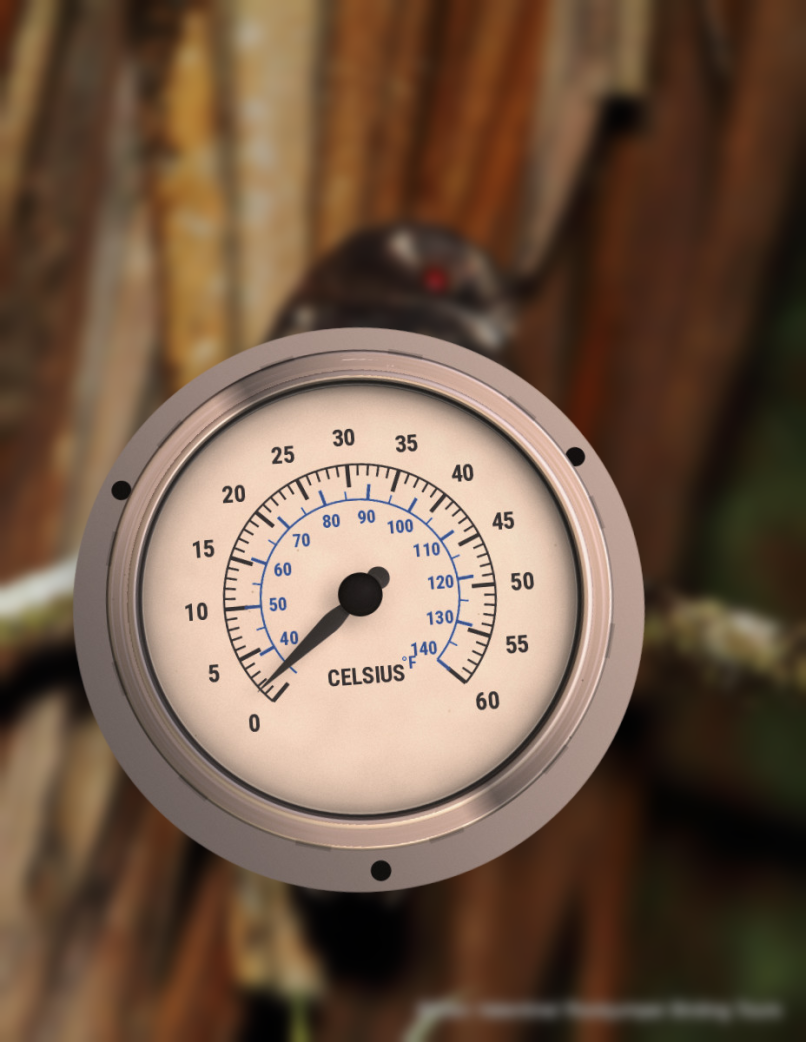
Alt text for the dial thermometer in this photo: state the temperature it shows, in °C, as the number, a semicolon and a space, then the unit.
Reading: 1.5; °C
